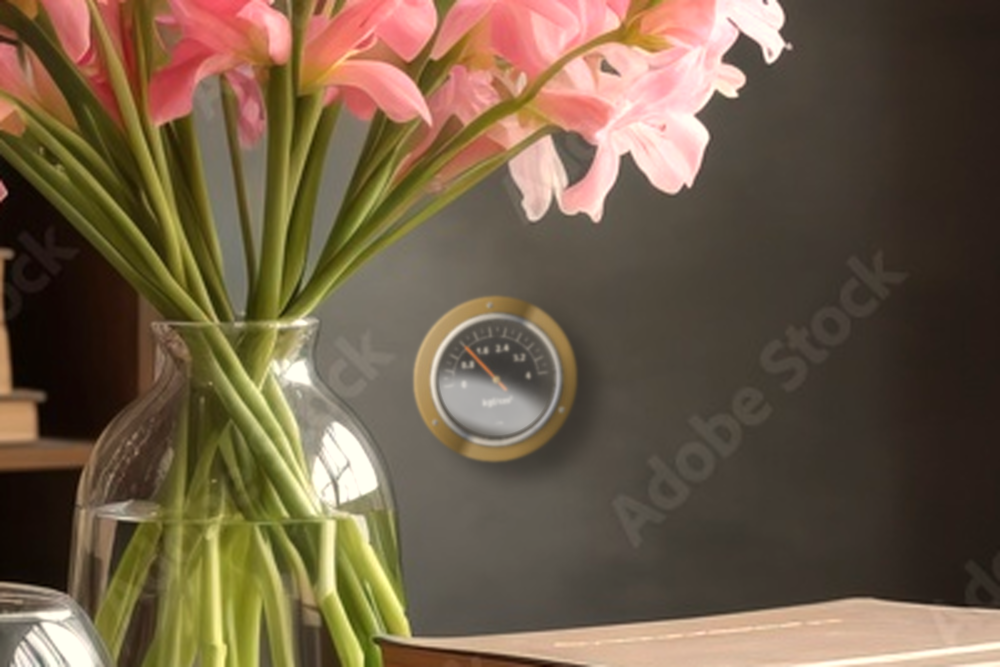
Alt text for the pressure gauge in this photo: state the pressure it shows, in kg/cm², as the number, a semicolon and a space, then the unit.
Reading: 1.2; kg/cm²
